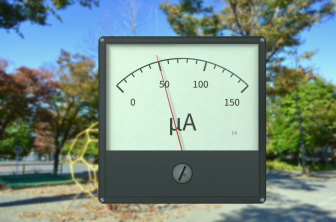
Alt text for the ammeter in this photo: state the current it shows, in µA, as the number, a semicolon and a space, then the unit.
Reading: 50; µA
